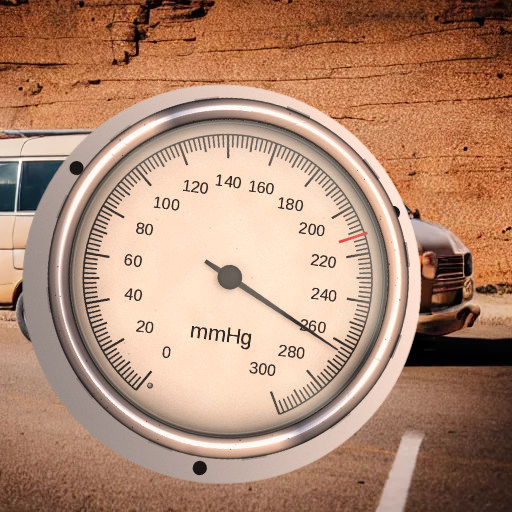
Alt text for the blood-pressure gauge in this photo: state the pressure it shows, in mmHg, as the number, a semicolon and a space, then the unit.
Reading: 264; mmHg
